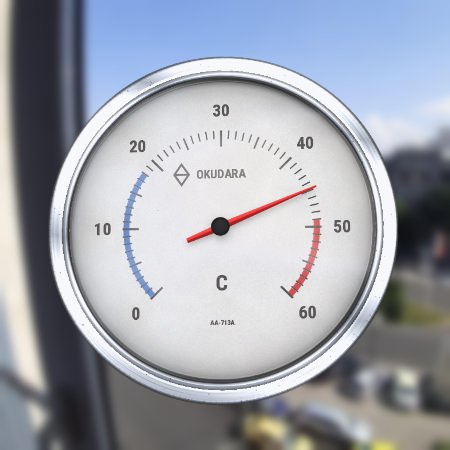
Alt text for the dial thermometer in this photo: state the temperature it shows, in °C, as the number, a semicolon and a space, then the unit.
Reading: 45; °C
